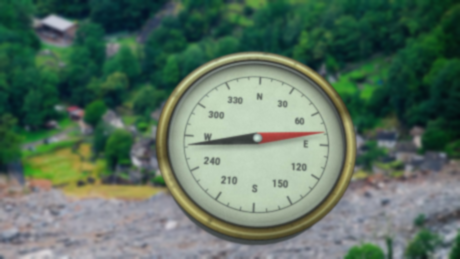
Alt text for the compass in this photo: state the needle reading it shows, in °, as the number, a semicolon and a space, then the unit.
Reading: 80; °
